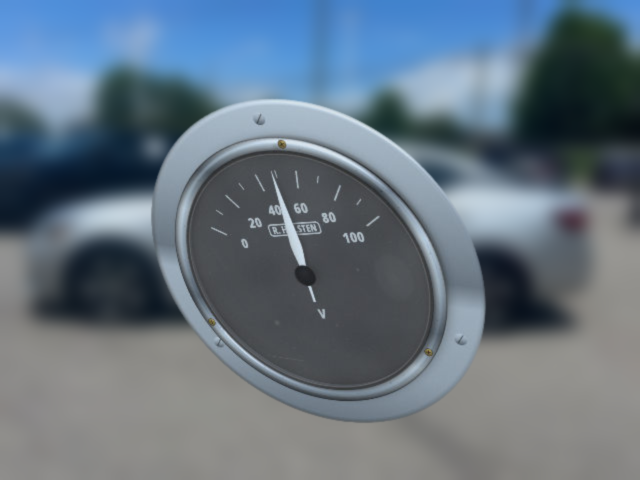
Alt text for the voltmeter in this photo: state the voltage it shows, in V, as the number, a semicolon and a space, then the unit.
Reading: 50; V
